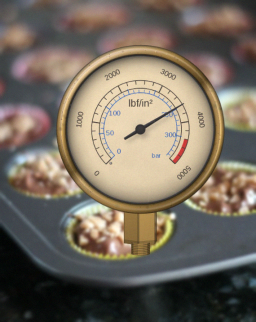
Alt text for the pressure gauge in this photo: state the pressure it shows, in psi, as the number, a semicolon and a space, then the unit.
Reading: 3600; psi
